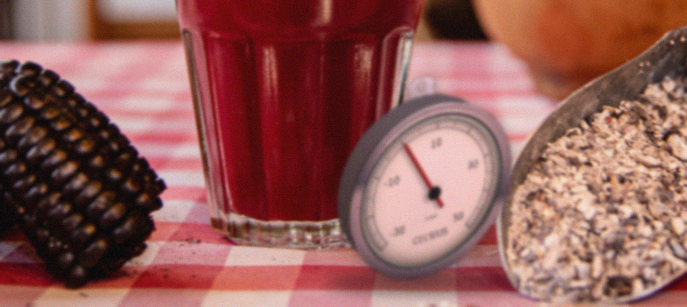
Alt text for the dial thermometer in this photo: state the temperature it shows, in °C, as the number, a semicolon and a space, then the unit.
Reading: 0; °C
